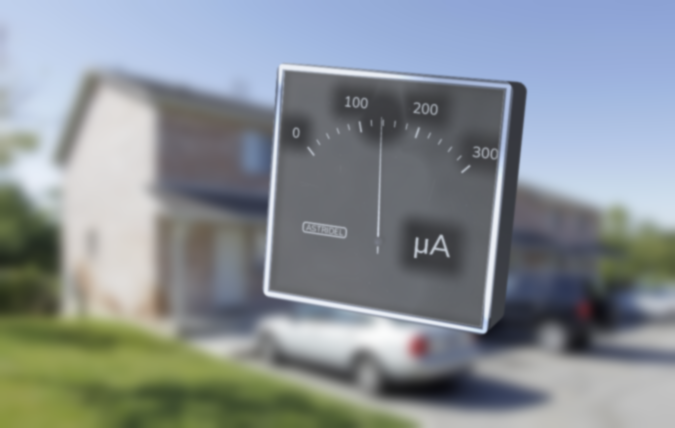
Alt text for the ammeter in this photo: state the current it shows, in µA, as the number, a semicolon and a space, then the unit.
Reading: 140; µA
